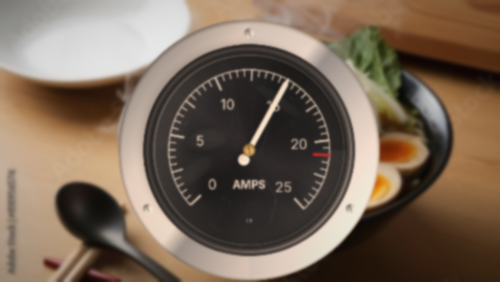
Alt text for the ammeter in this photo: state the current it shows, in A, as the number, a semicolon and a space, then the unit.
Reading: 15; A
